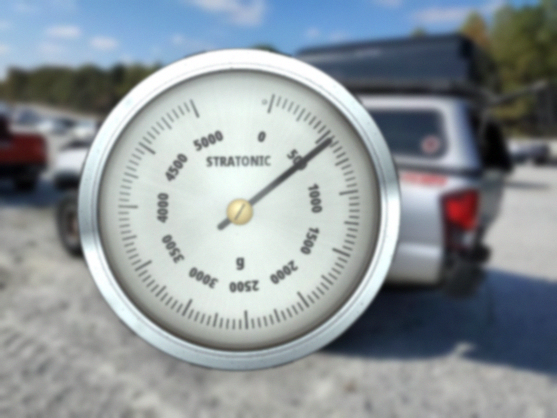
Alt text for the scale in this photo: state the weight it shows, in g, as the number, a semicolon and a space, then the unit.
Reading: 550; g
